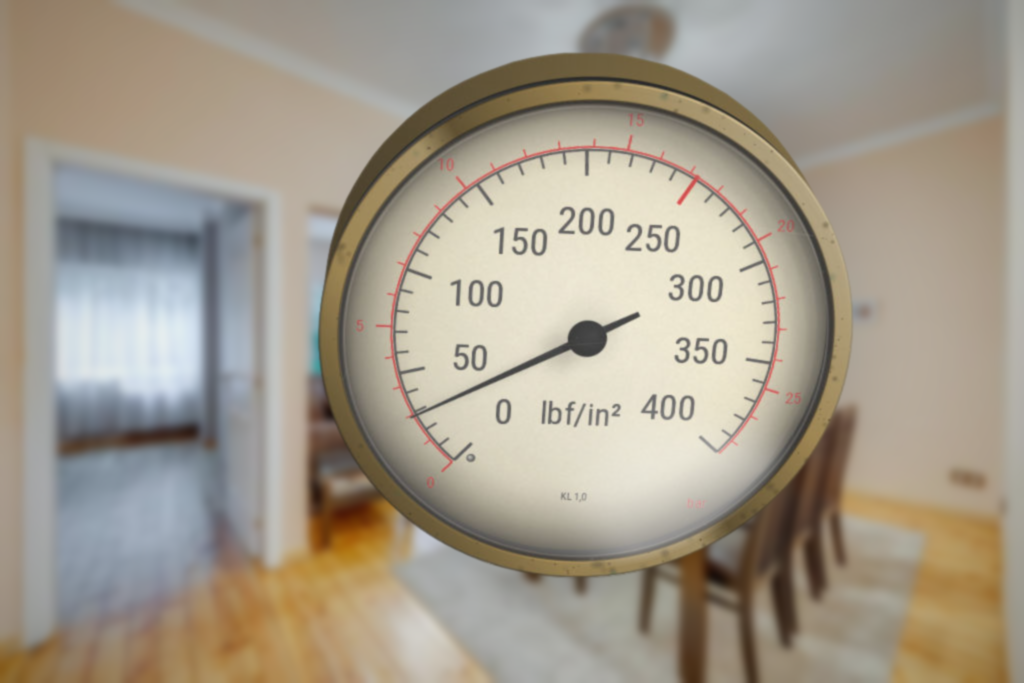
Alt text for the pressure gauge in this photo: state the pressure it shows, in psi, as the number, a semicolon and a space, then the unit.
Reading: 30; psi
